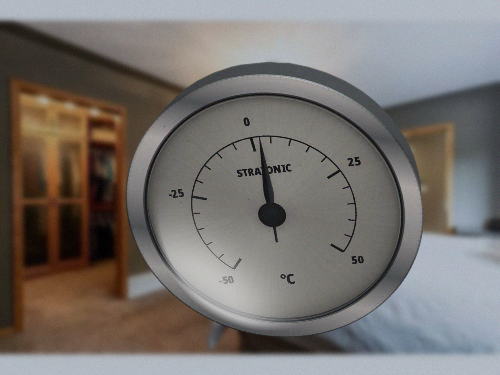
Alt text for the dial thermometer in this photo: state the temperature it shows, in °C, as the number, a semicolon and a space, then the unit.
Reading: 2.5; °C
